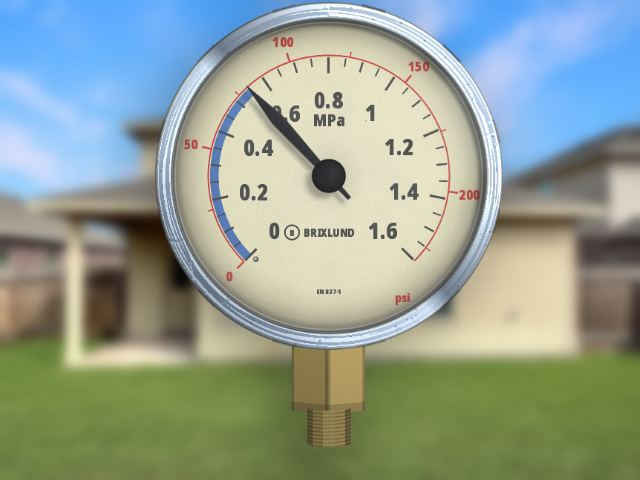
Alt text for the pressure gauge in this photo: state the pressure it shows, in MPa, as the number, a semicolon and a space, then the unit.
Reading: 0.55; MPa
